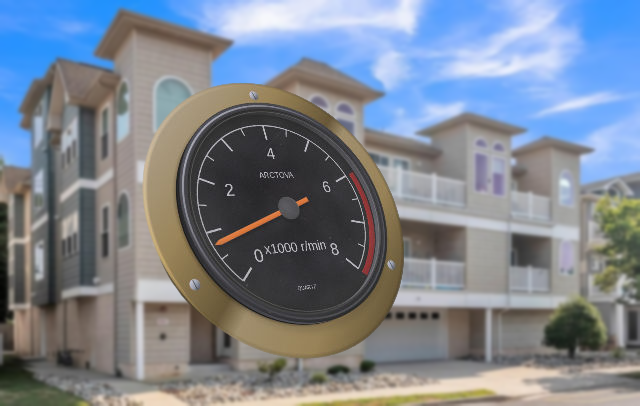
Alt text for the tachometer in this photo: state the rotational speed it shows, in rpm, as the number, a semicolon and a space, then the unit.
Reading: 750; rpm
